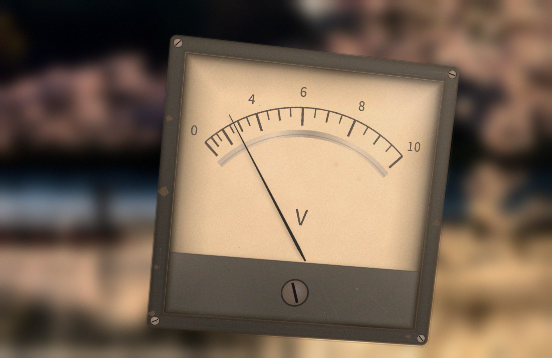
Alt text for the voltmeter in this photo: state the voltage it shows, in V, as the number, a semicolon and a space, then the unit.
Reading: 2.75; V
